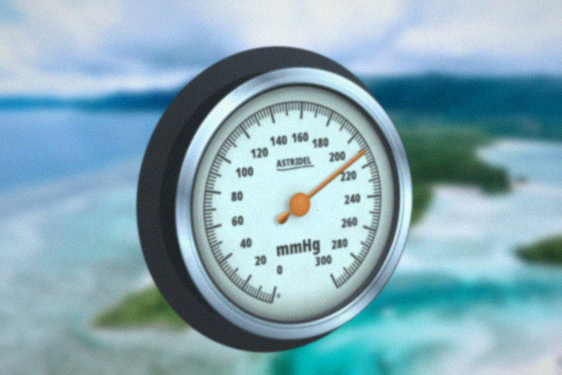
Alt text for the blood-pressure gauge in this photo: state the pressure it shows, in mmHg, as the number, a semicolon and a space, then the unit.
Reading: 210; mmHg
